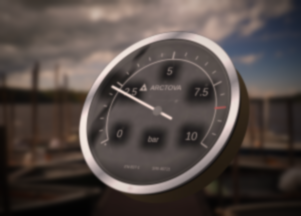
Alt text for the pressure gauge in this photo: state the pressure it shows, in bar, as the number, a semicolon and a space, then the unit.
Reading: 2.25; bar
